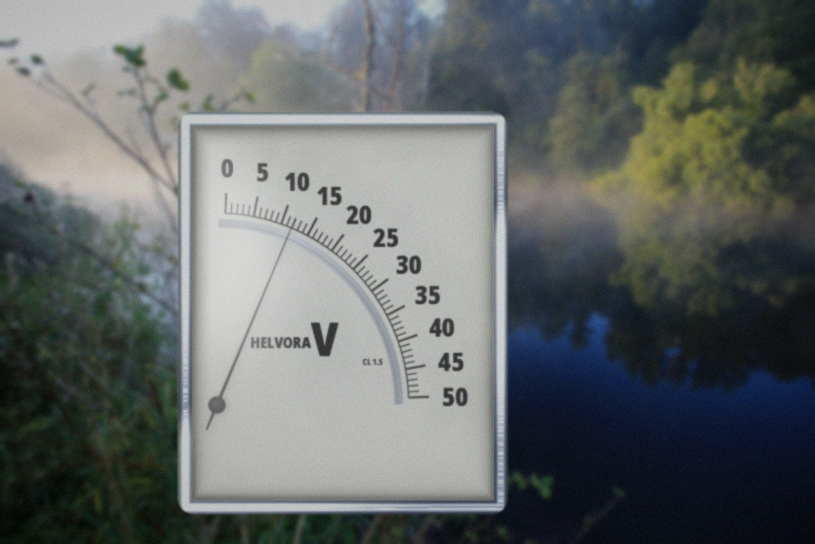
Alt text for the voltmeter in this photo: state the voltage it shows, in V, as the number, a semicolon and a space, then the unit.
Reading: 12; V
